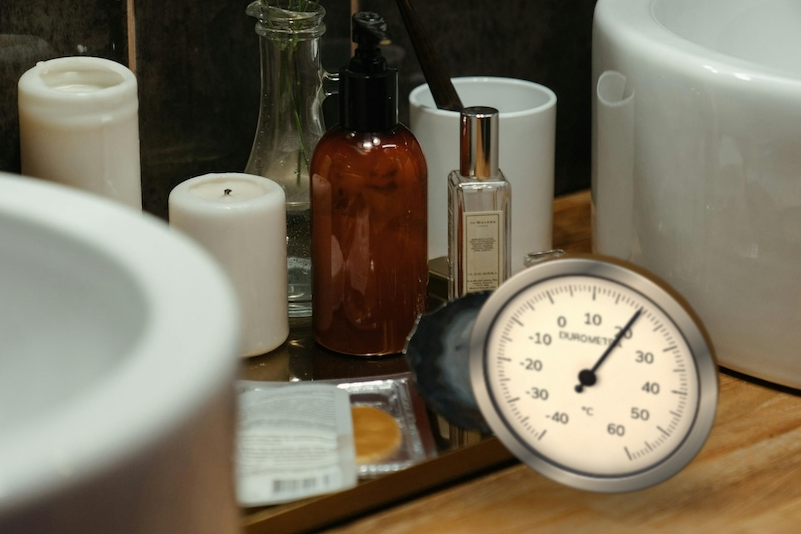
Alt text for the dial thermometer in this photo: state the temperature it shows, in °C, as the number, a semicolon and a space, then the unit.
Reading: 20; °C
